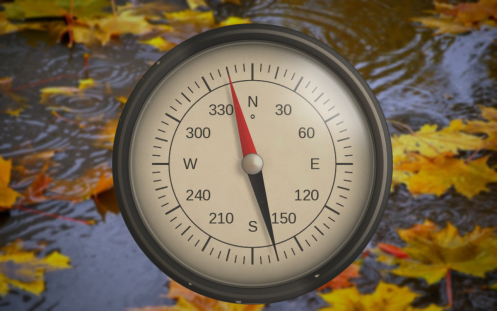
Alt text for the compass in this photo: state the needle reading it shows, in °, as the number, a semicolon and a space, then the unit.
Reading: 345; °
